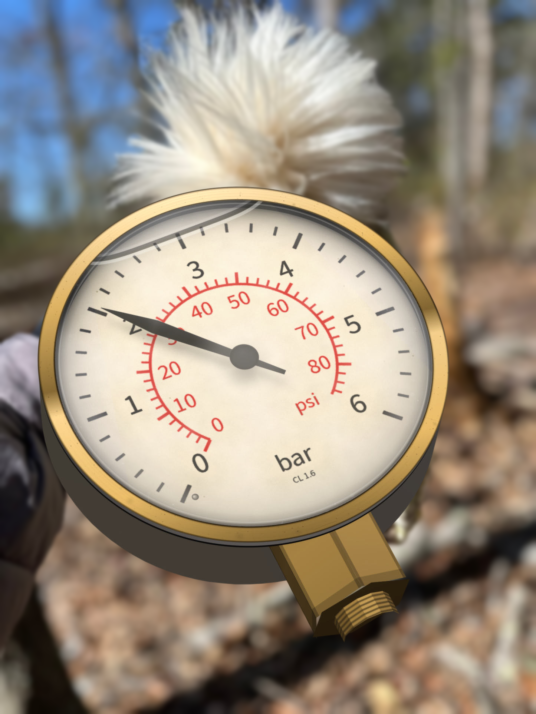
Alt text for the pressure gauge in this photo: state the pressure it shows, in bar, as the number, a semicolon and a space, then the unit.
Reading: 2; bar
